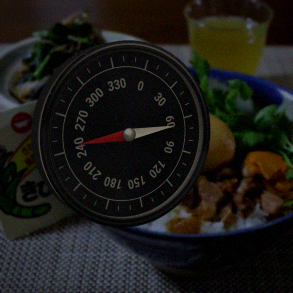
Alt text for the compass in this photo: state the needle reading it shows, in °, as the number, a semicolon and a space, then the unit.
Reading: 245; °
